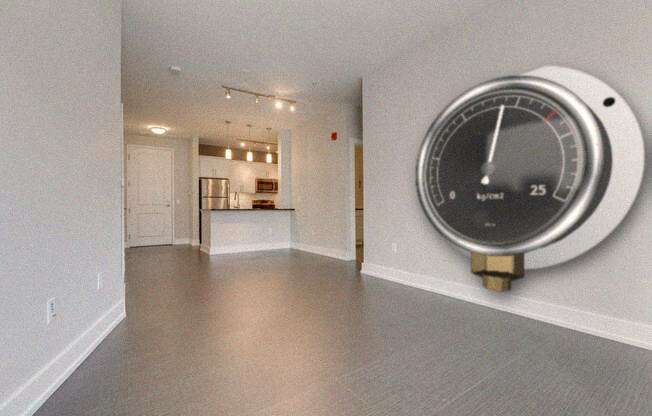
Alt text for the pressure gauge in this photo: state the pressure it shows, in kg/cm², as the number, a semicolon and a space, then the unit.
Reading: 14; kg/cm²
